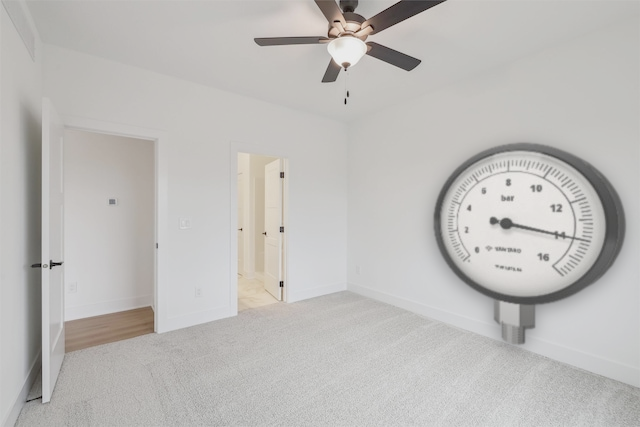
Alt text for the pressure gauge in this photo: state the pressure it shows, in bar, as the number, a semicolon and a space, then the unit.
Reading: 14; bar
